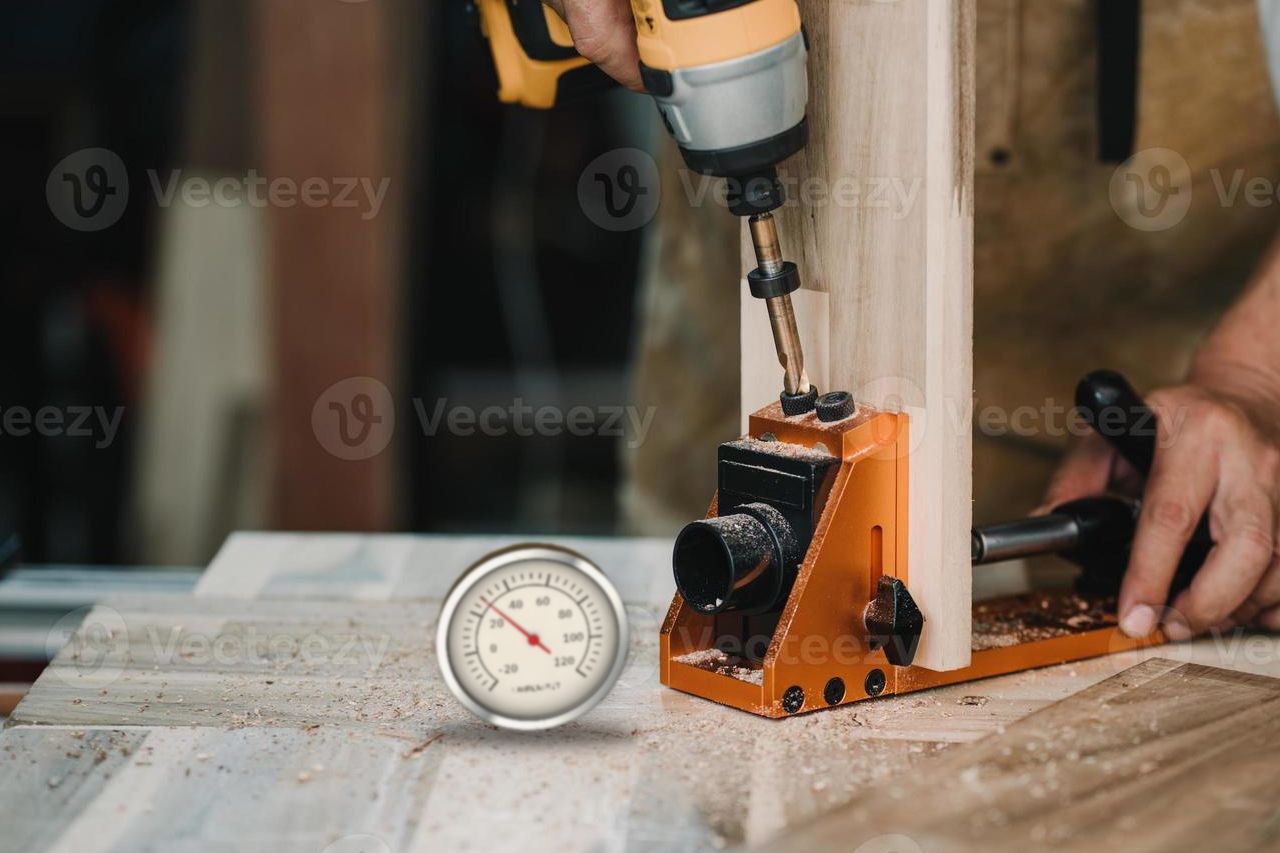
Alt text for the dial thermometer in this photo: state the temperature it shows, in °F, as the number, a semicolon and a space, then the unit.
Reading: 28; °F
